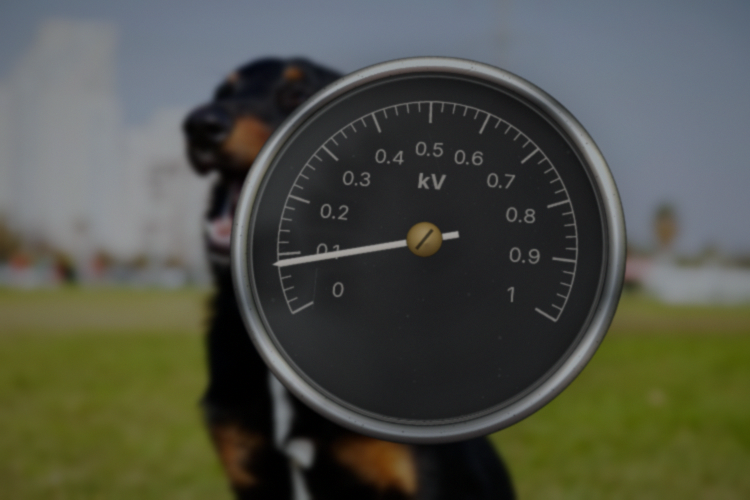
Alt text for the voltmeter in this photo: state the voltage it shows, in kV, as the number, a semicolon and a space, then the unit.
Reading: 0.08; kV
